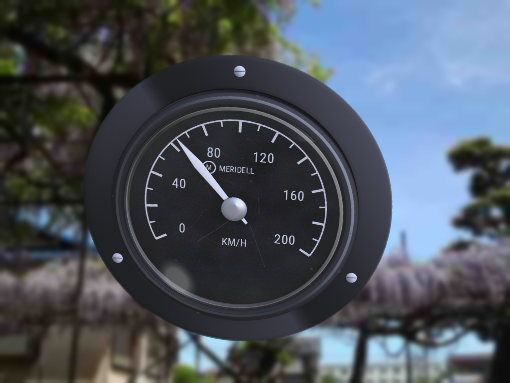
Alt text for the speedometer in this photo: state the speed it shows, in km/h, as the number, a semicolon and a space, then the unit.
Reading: 65; km/h
